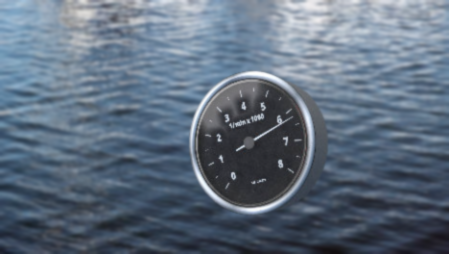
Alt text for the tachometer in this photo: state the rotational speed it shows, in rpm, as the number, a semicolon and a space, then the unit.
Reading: 6250; rpm
